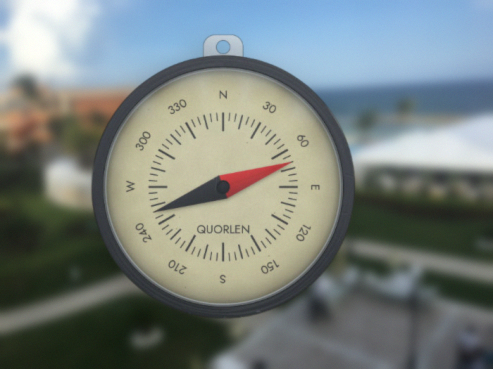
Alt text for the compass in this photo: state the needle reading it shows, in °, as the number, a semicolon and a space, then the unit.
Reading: 70; °
